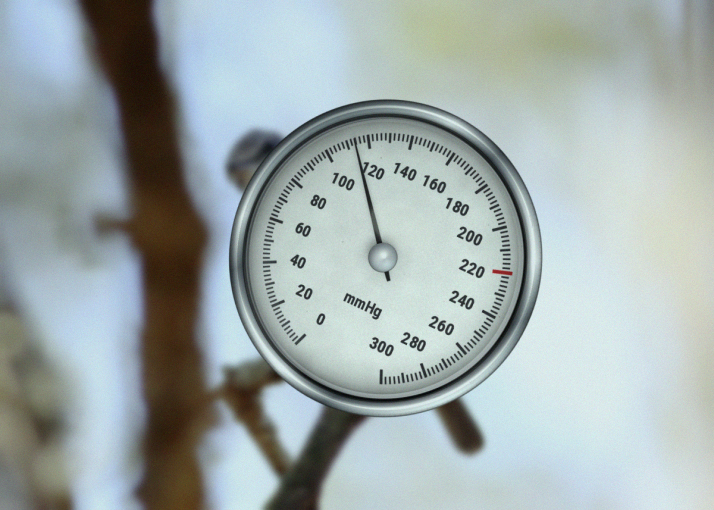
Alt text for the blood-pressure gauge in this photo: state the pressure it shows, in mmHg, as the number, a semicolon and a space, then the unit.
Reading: 114; mmHg
